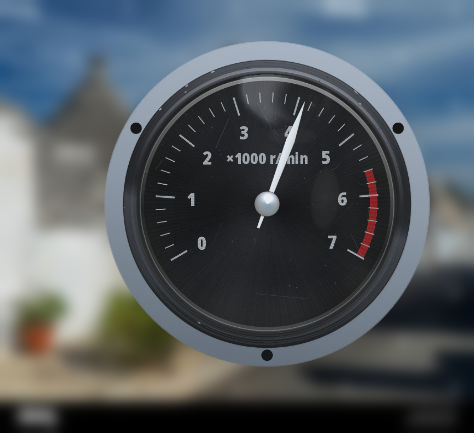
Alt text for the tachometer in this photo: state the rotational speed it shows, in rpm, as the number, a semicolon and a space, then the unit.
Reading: 4100; rpm
